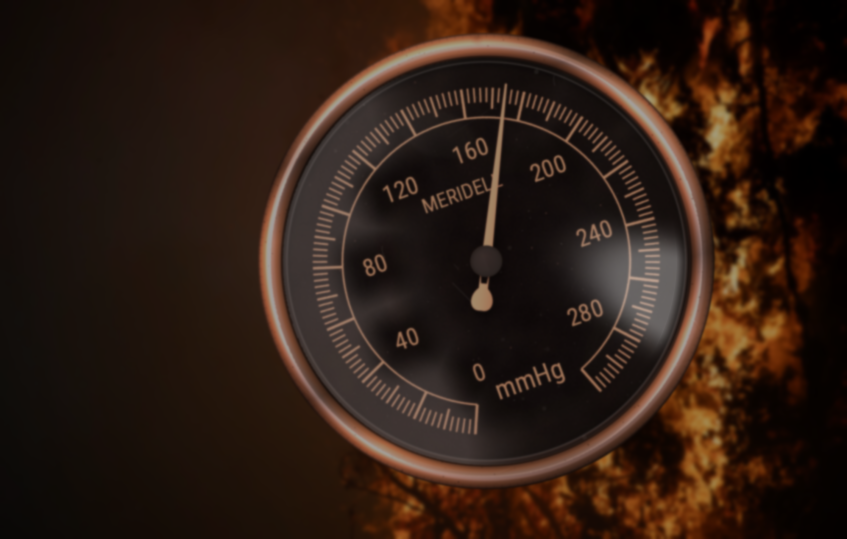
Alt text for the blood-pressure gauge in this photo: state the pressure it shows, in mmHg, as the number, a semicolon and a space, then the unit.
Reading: 174; mmHg
